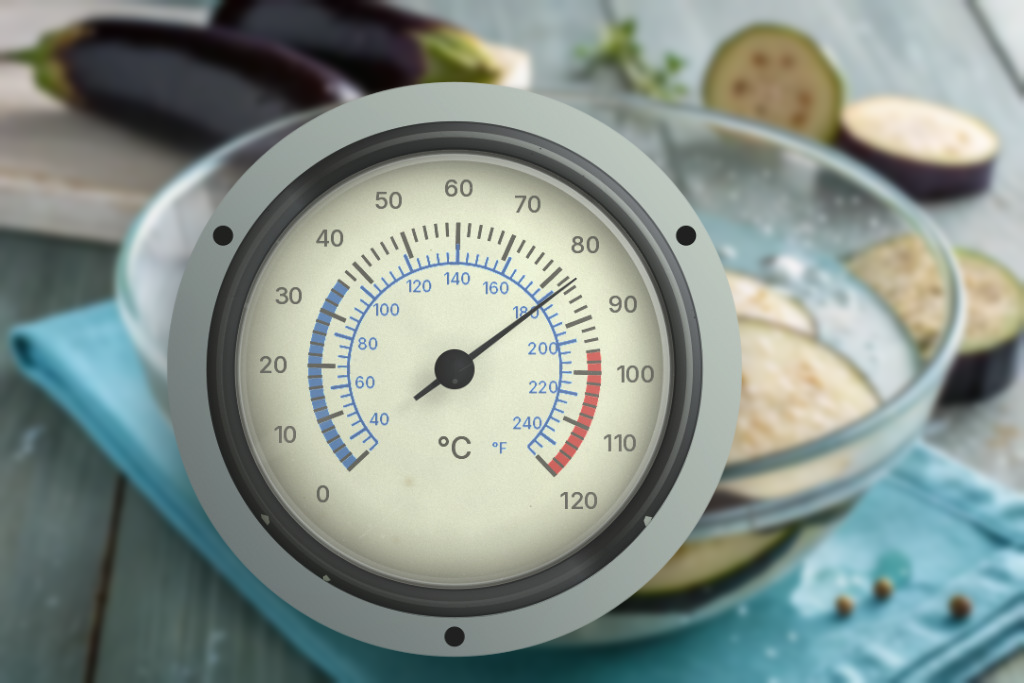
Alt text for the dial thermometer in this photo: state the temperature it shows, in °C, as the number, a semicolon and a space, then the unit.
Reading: 83; °C
